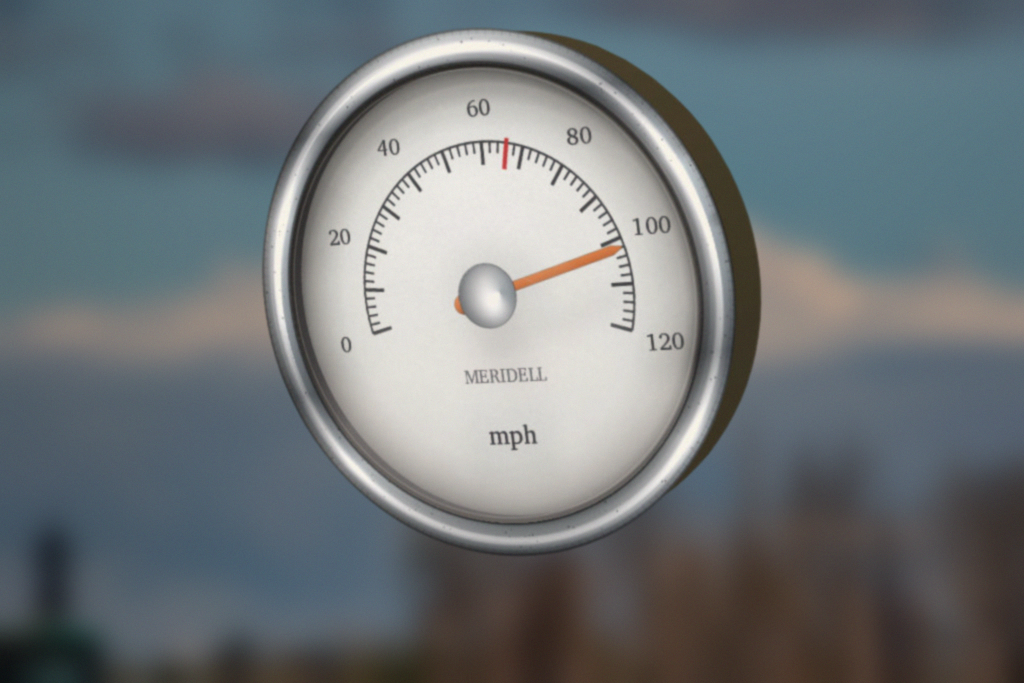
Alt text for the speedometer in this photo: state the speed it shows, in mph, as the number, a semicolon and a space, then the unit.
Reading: 102; mph
